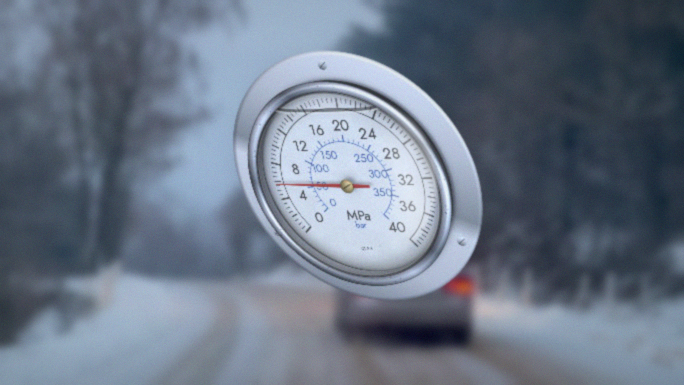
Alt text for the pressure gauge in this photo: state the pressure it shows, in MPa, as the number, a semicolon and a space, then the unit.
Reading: 6; MPa
